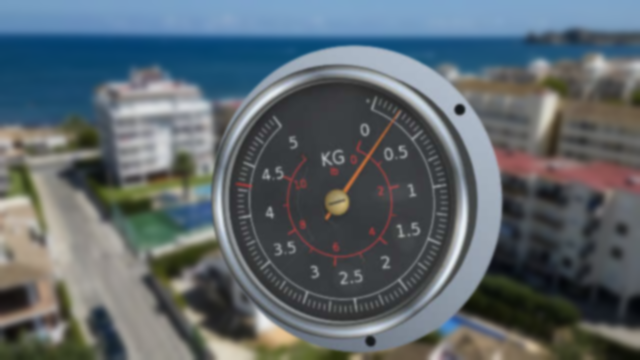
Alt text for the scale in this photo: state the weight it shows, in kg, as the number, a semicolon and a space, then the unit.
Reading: 0.25; kg
